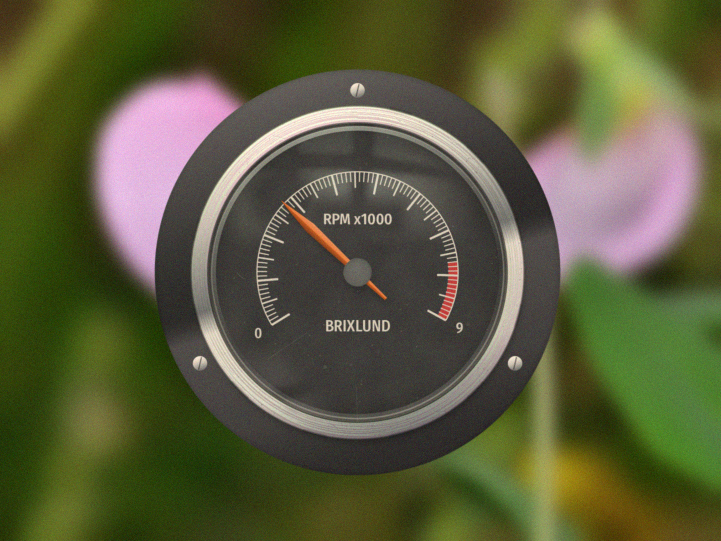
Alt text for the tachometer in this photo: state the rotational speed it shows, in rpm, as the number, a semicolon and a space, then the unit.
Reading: 2800; rpm
